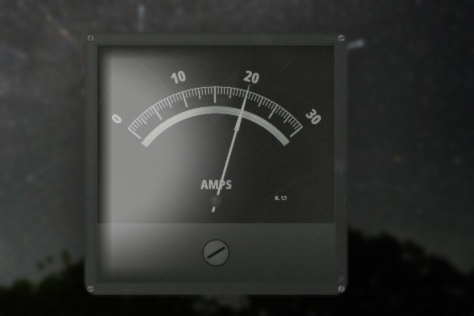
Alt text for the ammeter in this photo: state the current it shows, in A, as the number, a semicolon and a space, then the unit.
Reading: 20; A
